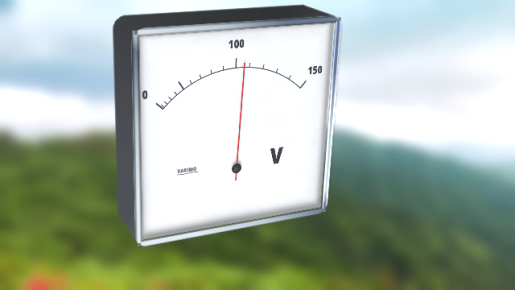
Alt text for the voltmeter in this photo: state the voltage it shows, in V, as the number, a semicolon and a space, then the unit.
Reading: 105; V
